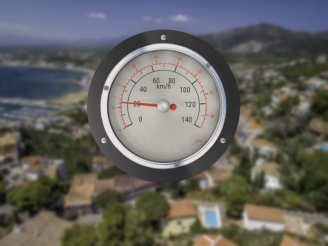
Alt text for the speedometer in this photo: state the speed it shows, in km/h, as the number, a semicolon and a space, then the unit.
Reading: 20; km/h
